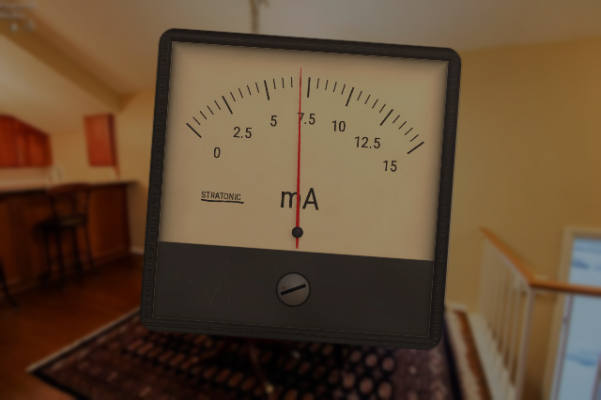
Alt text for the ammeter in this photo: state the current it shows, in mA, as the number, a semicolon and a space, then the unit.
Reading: 7; mA
